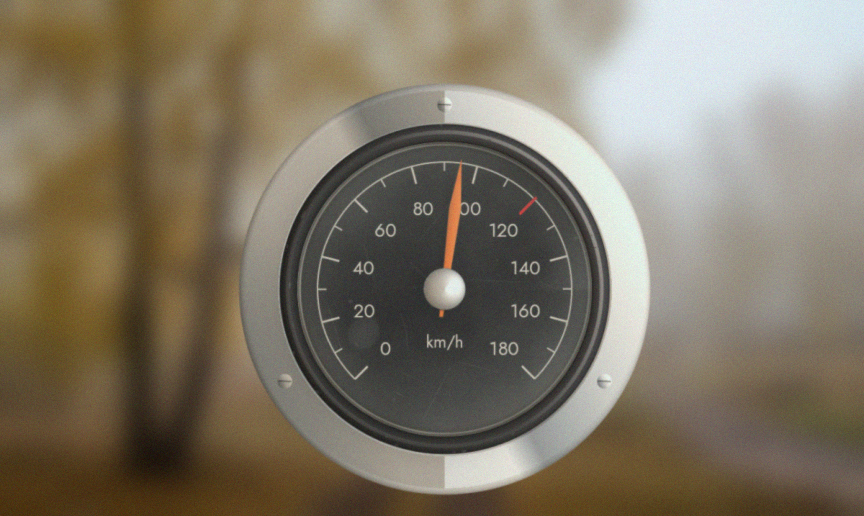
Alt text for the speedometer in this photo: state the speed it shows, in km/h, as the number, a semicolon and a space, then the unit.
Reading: 95; km/h
